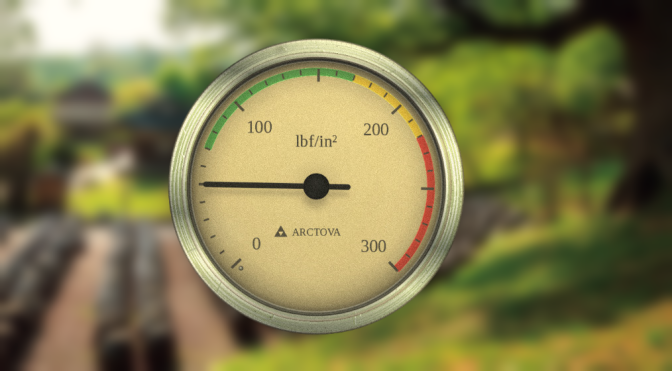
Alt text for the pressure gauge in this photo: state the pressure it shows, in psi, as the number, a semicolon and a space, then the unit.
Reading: 50; psi
